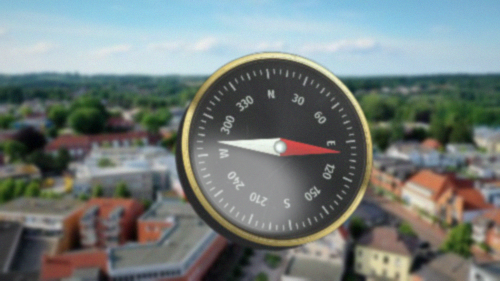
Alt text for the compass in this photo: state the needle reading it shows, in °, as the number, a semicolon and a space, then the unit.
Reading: 100; °
